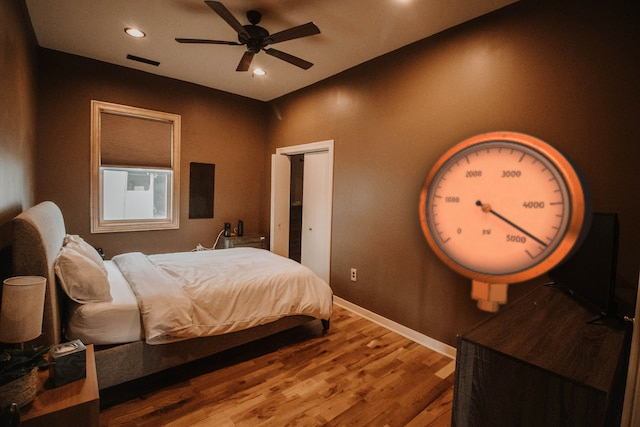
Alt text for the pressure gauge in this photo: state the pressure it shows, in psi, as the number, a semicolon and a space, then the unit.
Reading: 4700; psi
